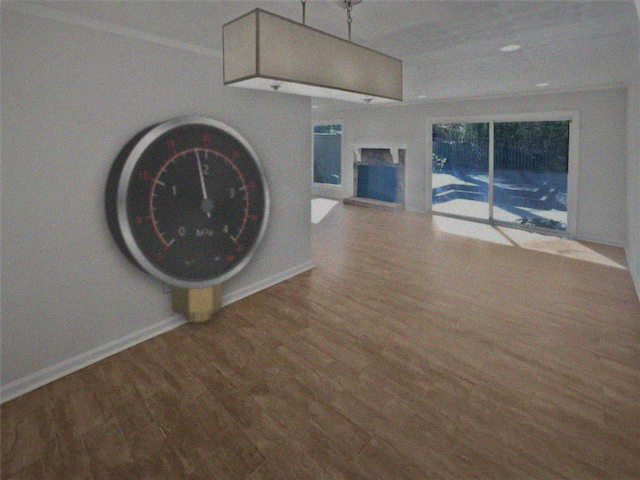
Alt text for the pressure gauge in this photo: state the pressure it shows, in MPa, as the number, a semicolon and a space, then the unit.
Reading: 1.8; MPa
